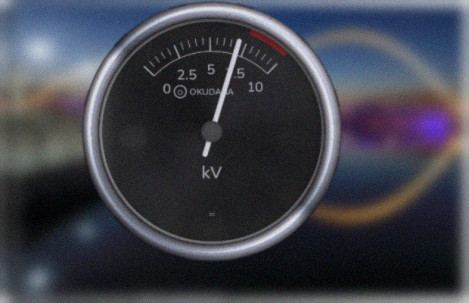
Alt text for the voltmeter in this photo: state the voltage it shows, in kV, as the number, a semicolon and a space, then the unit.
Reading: 7; kV
